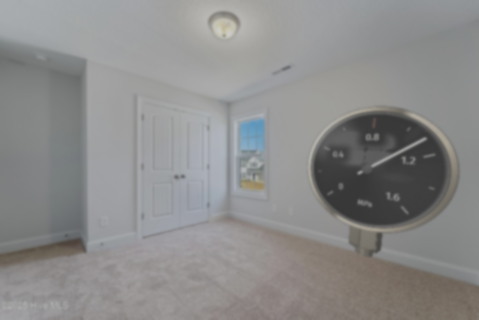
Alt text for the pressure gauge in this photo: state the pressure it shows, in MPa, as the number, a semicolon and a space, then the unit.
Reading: 1.1; MPa
